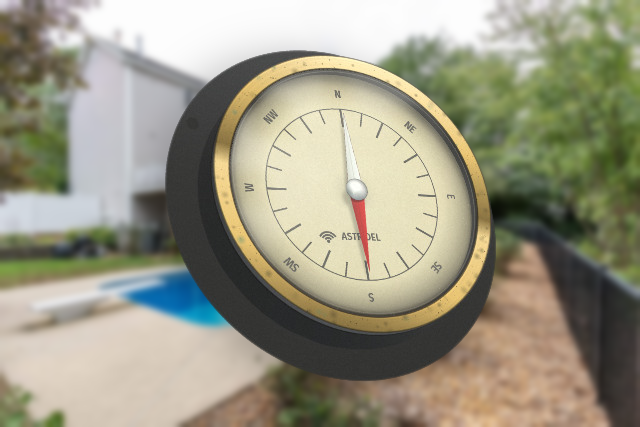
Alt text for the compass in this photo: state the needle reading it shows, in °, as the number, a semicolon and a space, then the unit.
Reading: 180; °
